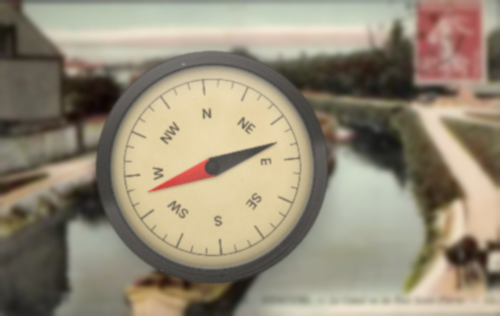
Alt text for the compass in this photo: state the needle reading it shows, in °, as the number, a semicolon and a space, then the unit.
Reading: 255; °
